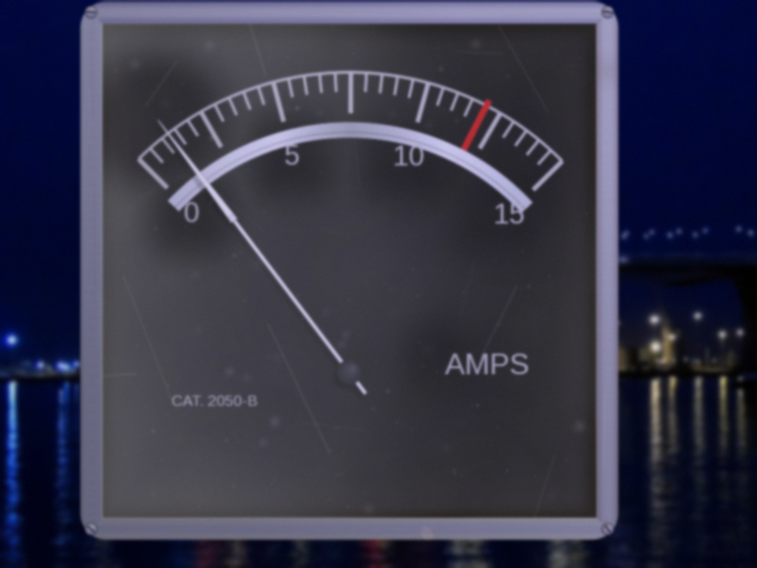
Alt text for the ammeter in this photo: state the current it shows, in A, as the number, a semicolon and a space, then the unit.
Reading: 1.25; A
